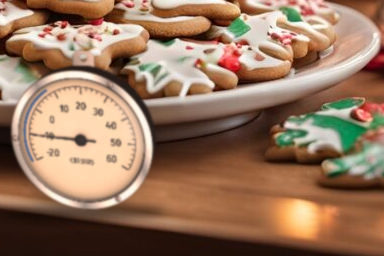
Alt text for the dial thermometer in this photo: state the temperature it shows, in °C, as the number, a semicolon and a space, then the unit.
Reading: -10; °C
